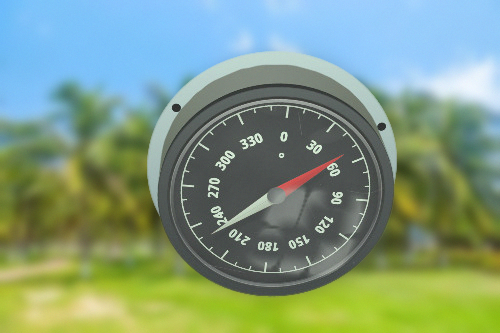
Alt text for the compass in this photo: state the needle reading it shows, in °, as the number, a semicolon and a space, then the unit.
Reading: 50; °
